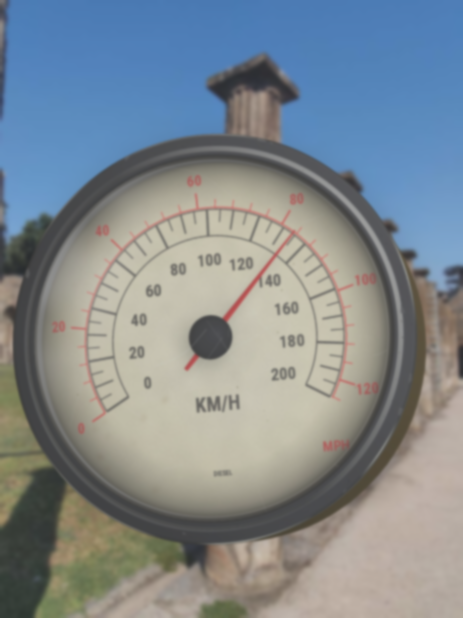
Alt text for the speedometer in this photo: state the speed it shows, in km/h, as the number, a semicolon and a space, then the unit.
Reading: 135; km/h
